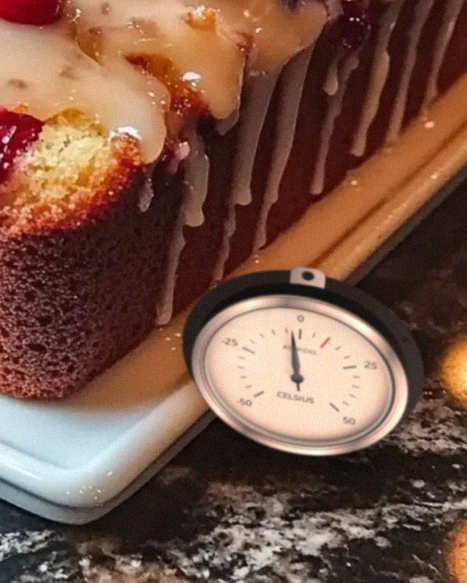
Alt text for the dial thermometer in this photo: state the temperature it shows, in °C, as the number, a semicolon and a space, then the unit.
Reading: -2.5; °C
